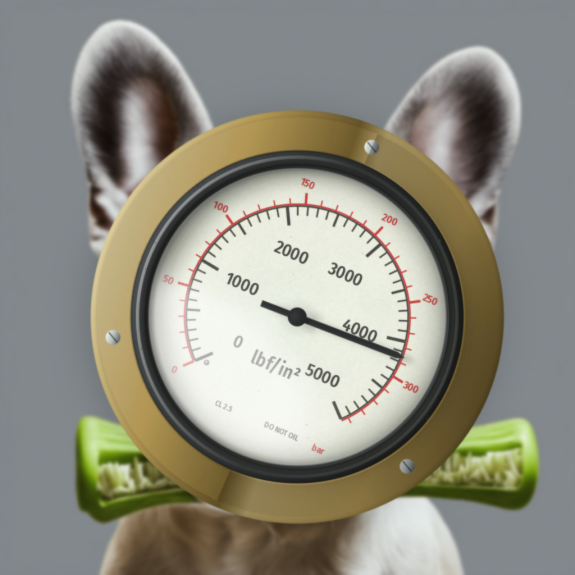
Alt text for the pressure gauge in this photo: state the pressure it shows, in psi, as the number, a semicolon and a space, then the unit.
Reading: 4150; psi
